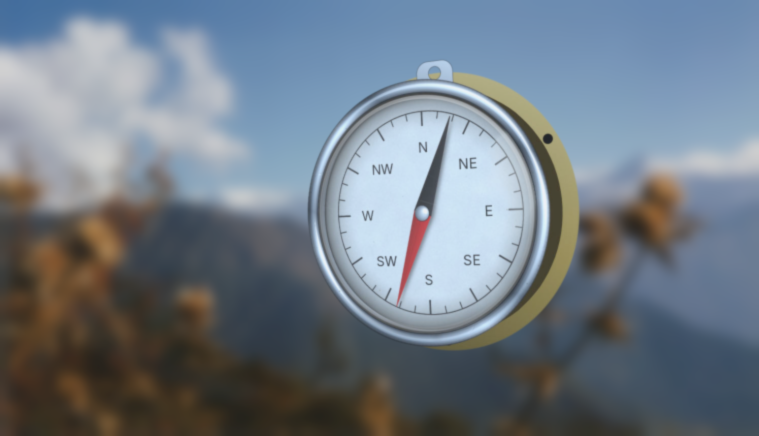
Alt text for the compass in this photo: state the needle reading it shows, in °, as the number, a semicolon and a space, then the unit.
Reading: 200; °
